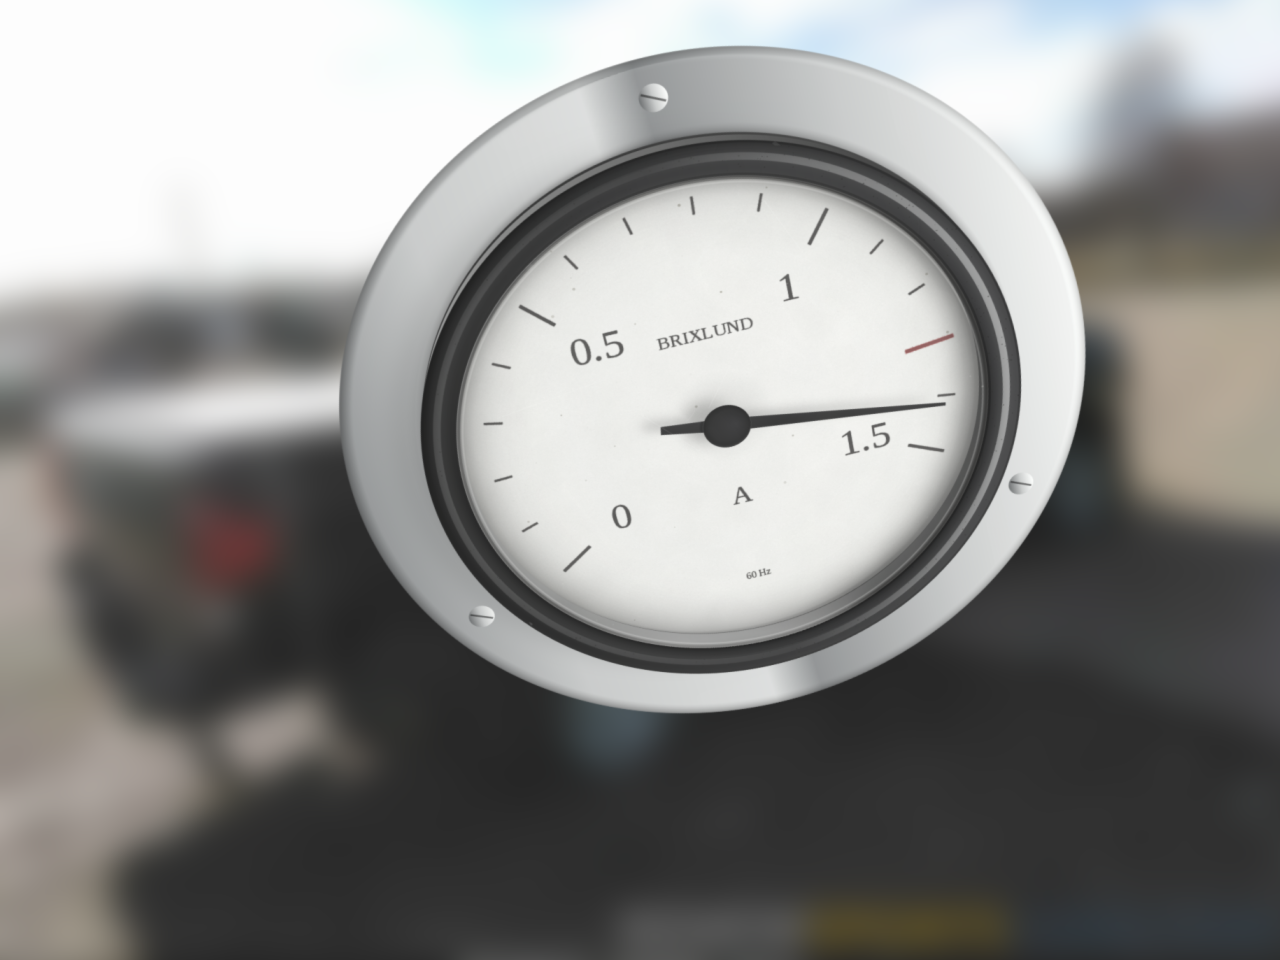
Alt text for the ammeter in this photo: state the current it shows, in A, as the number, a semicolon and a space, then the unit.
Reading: 1.4; A
